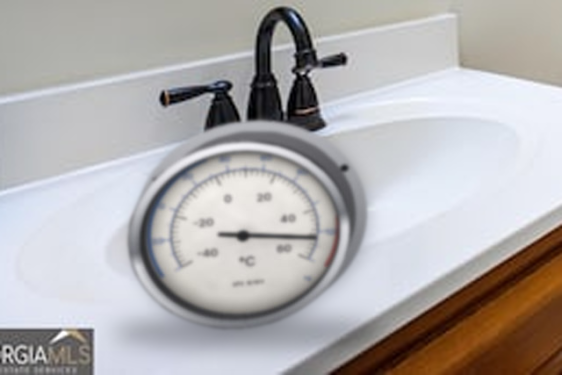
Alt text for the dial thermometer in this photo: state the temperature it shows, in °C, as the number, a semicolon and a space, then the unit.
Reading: 50; °C
